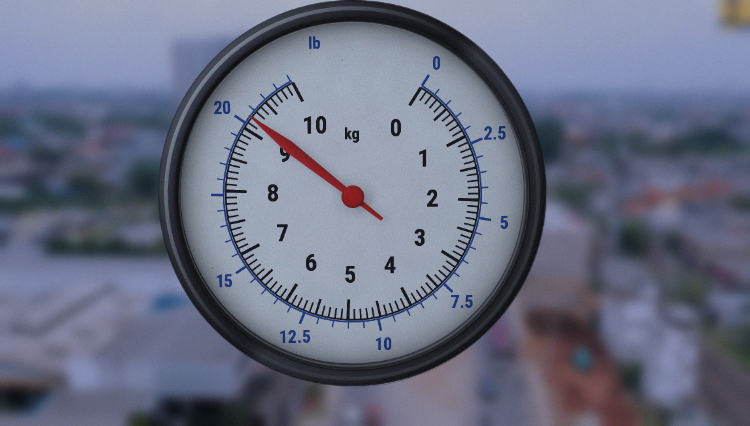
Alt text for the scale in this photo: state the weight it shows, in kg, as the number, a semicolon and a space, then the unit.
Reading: 9.2; kg
